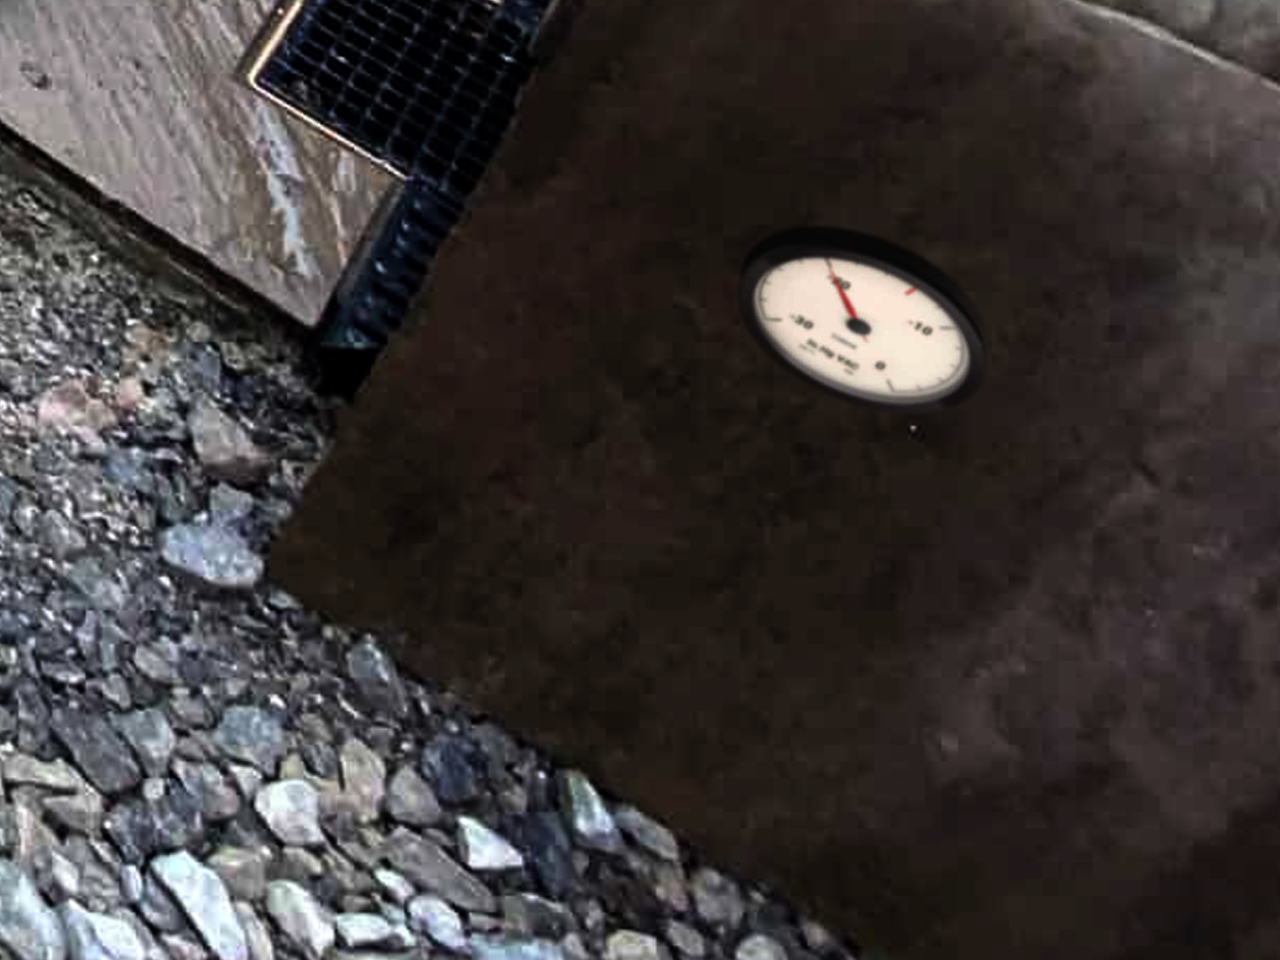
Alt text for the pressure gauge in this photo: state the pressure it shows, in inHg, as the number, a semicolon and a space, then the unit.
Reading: -20; inHg
